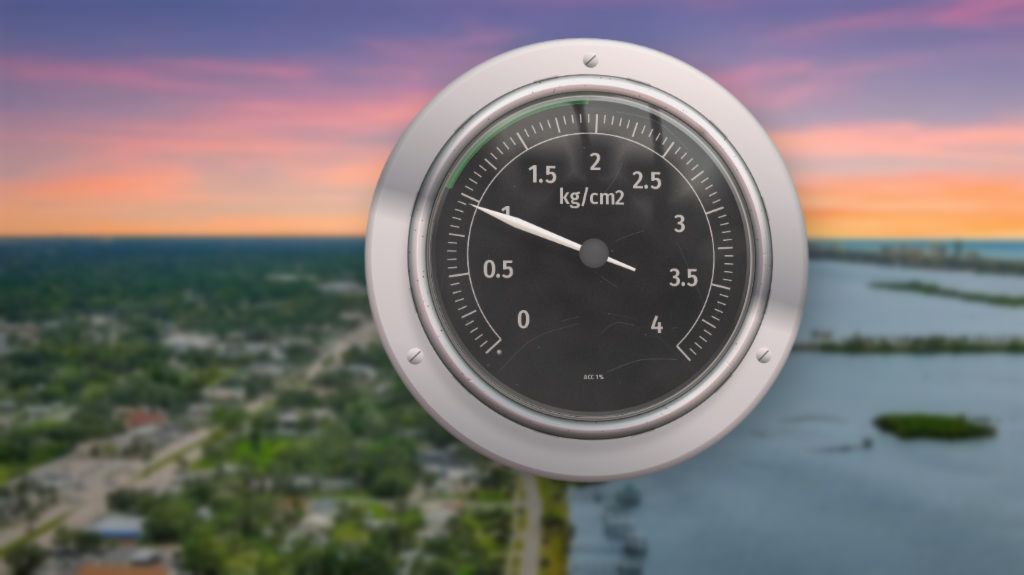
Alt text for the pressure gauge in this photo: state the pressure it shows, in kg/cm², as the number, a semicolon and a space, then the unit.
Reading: 0.95; kg/cm²
